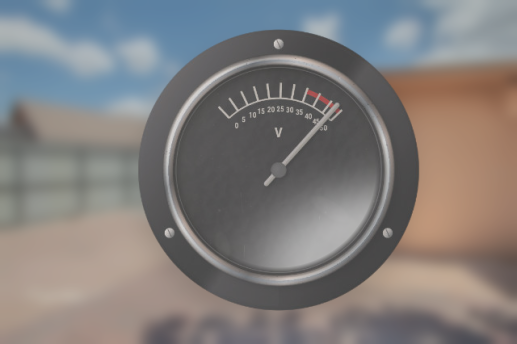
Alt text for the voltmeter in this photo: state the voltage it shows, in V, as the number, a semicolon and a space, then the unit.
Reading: 47.5; V
